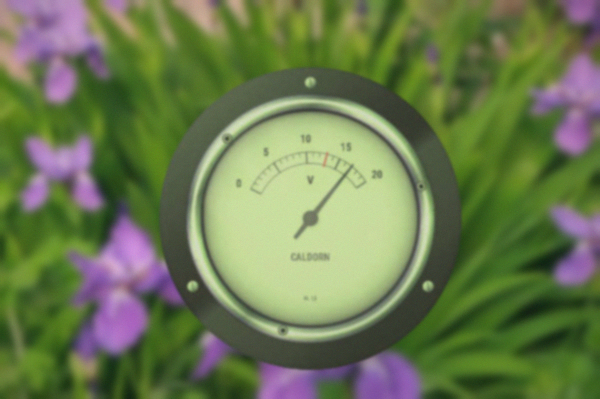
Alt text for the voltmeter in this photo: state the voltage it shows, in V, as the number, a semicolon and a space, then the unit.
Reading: 17; V
